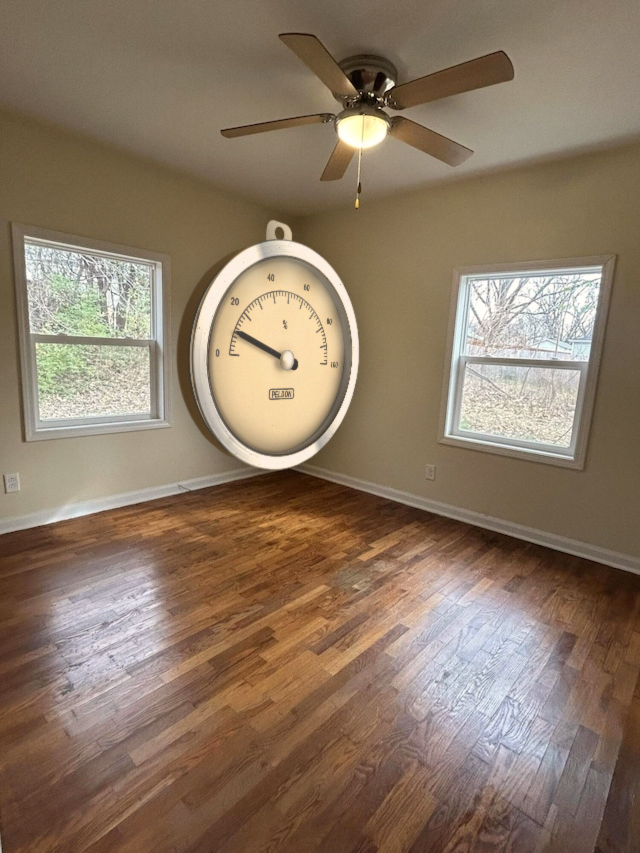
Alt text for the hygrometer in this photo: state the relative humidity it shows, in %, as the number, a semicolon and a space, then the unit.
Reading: 10; %
